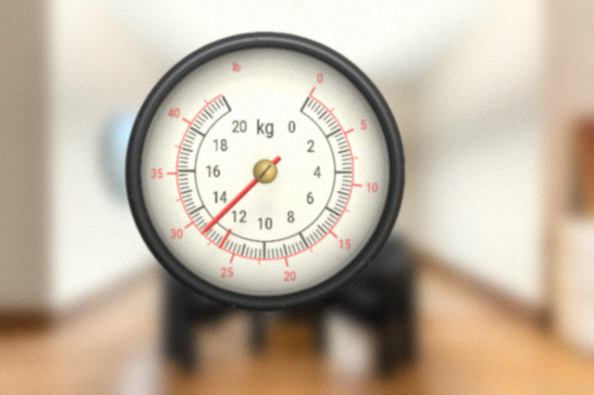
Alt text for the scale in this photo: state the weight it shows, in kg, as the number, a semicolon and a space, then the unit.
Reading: 13; kg
